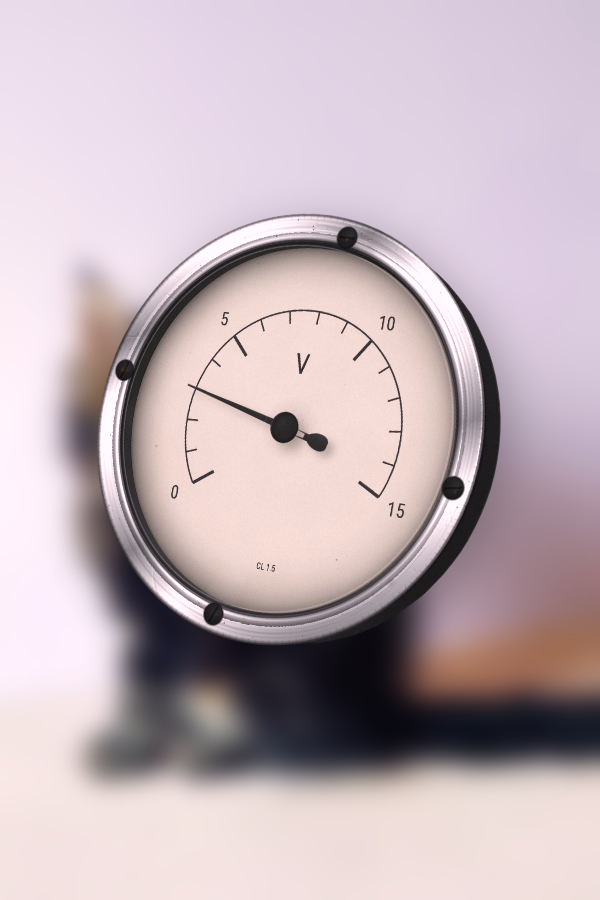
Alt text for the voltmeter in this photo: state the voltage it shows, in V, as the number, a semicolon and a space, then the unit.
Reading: 3; V
